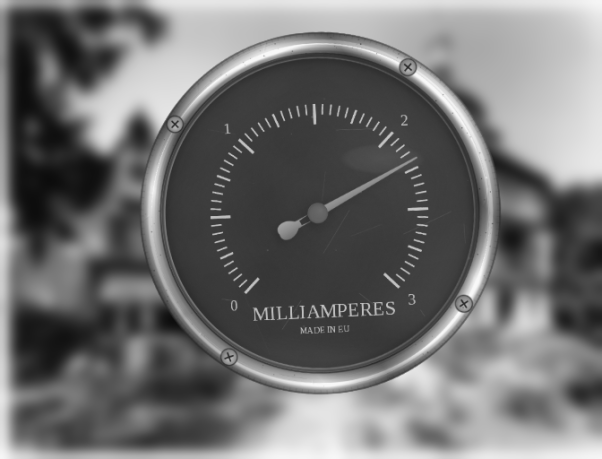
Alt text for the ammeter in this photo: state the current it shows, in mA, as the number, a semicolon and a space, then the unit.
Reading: 2.2; mA
